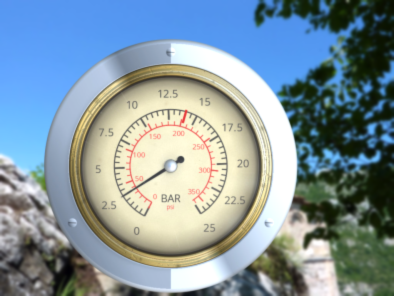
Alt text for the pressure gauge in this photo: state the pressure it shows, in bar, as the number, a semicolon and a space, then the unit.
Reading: 2.5; bar
